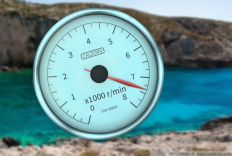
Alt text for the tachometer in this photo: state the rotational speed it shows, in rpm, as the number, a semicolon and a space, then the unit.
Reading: 7375; rpm
